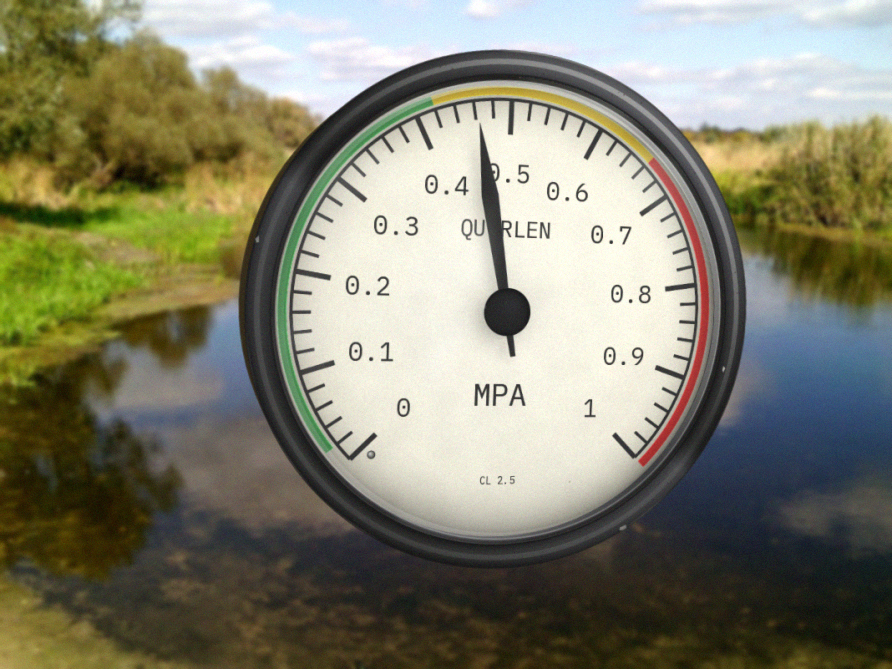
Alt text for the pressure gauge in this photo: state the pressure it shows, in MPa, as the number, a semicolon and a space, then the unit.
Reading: 0.46; MPa
